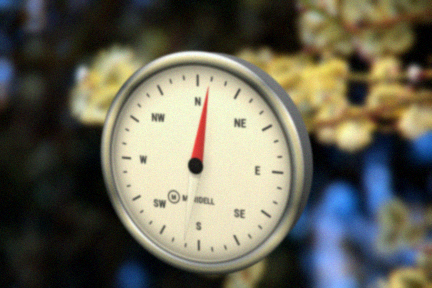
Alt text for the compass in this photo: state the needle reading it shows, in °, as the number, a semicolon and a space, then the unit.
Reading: 10; °
